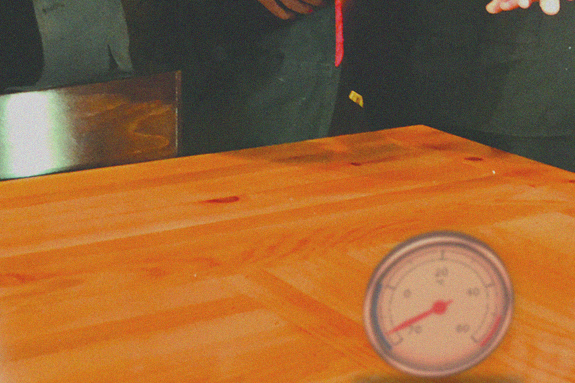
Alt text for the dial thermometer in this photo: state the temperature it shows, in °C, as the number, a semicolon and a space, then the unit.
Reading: -15; °C
